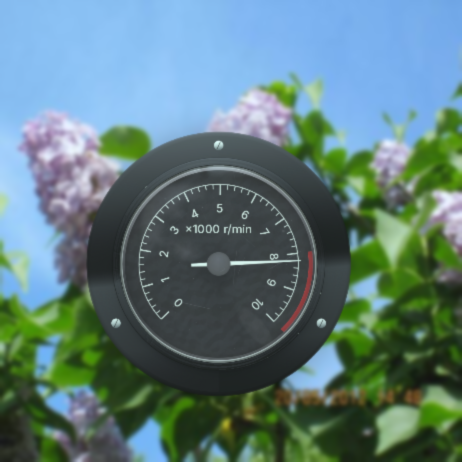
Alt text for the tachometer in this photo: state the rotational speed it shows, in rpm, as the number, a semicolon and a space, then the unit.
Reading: 8200; rpm
